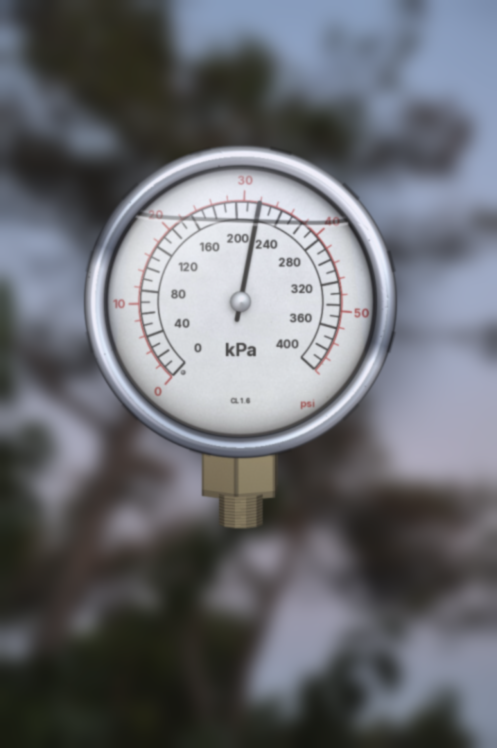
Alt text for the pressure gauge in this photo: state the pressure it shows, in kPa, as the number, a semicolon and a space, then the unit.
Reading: 220; kPa
